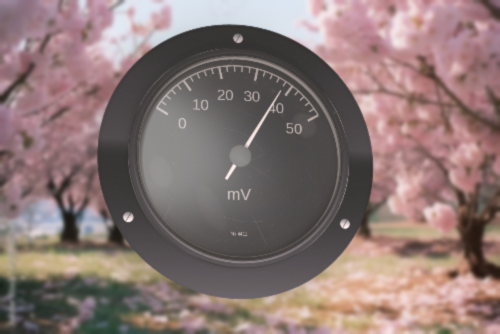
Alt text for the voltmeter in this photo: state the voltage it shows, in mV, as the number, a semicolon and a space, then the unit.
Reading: 38; mV
